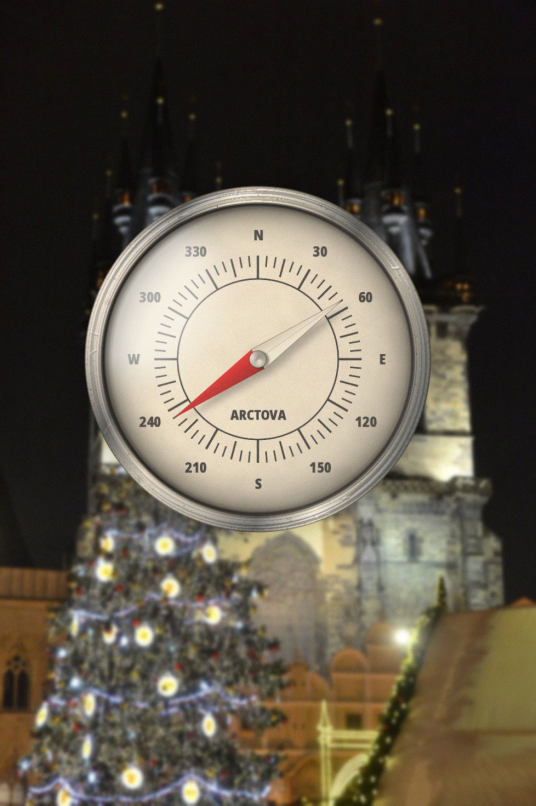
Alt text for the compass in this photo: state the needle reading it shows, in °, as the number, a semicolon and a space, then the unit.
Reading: 235; °
